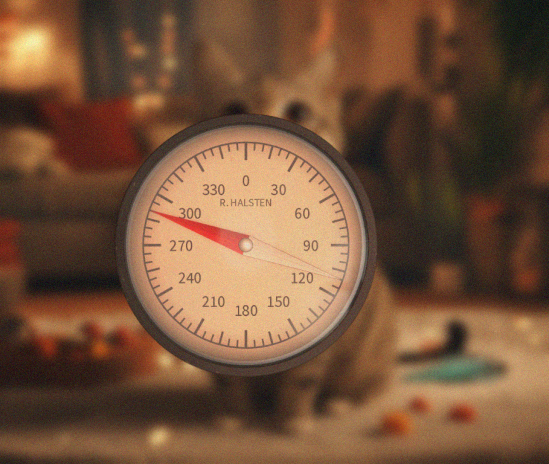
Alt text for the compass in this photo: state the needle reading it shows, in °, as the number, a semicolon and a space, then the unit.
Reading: 290; °
